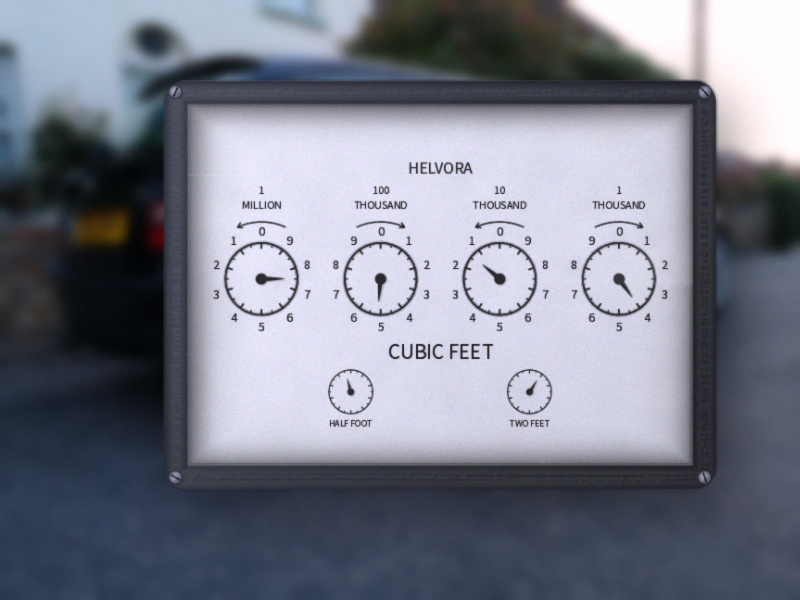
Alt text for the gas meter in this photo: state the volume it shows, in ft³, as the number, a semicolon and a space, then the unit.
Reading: 751400; ft³
